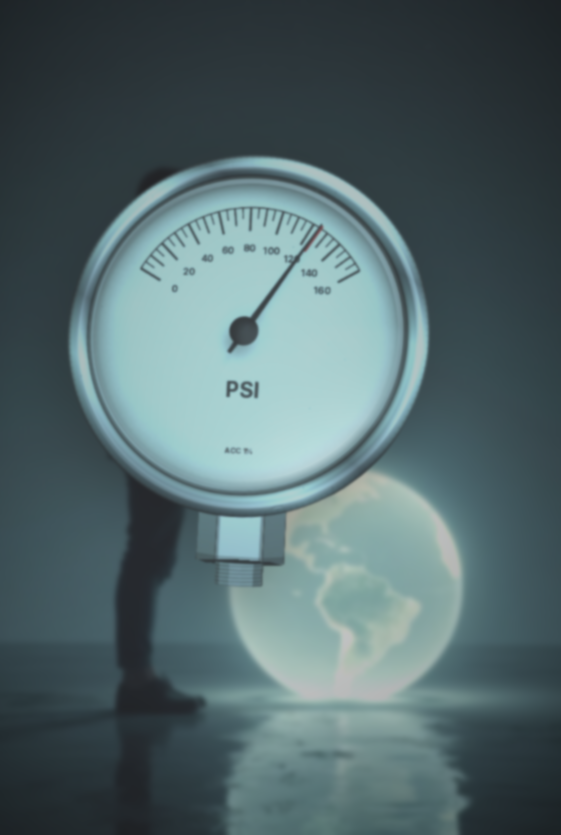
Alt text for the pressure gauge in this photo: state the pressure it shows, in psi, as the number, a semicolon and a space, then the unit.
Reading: 125; psi
